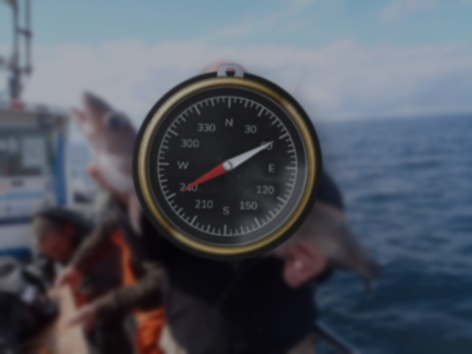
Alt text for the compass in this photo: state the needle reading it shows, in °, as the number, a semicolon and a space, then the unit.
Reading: 240; °
